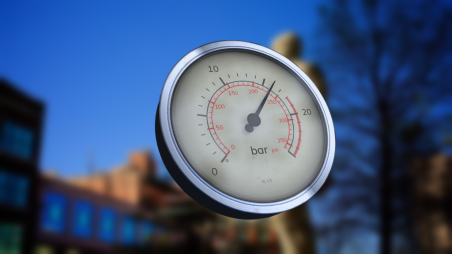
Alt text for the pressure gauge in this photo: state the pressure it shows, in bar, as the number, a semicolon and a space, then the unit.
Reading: 16; bar
